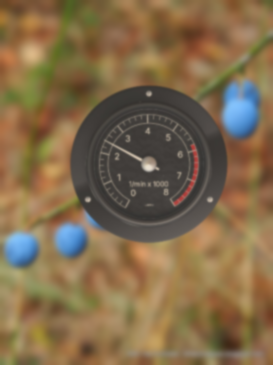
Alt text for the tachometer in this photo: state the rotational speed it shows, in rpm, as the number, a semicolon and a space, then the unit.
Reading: 2400; rpm
